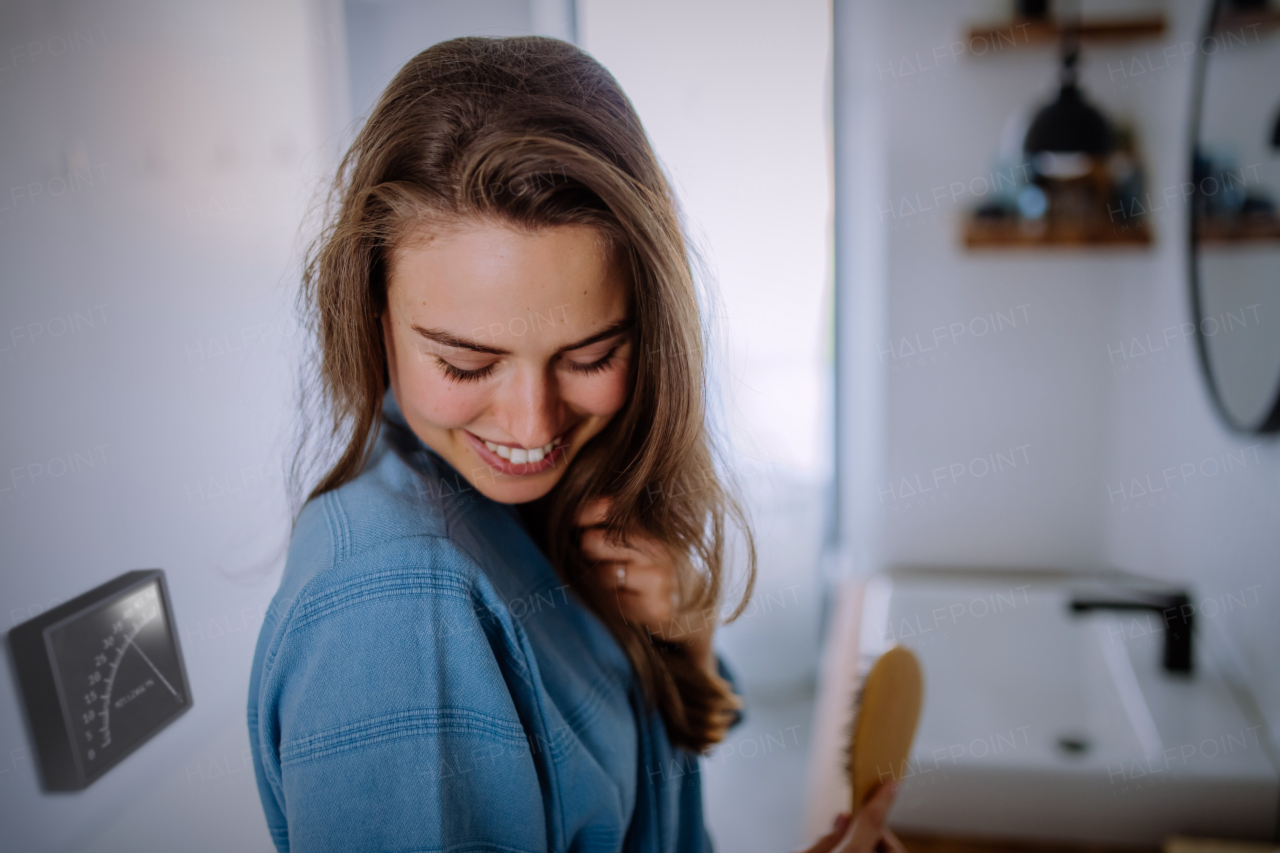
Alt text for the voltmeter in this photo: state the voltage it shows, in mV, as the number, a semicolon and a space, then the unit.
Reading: 35; mV
